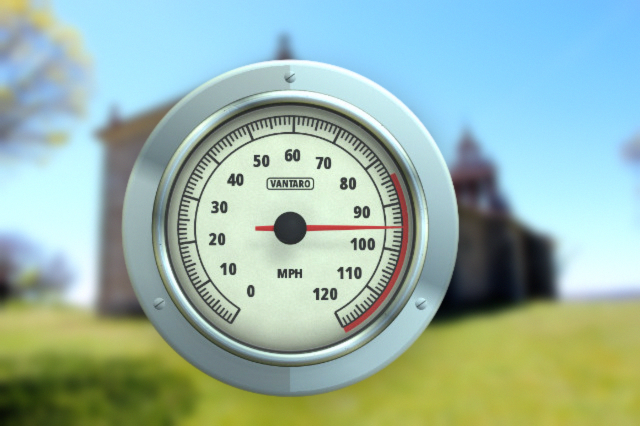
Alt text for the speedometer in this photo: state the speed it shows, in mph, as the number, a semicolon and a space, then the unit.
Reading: 95; mph
